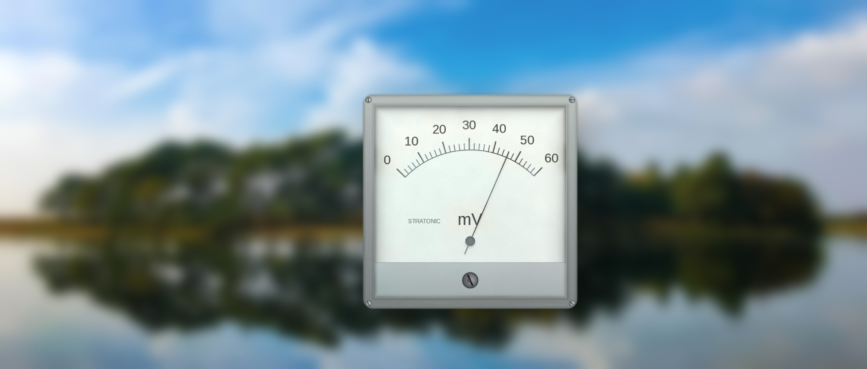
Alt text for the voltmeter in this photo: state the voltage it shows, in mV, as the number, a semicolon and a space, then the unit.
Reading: 46; mV
